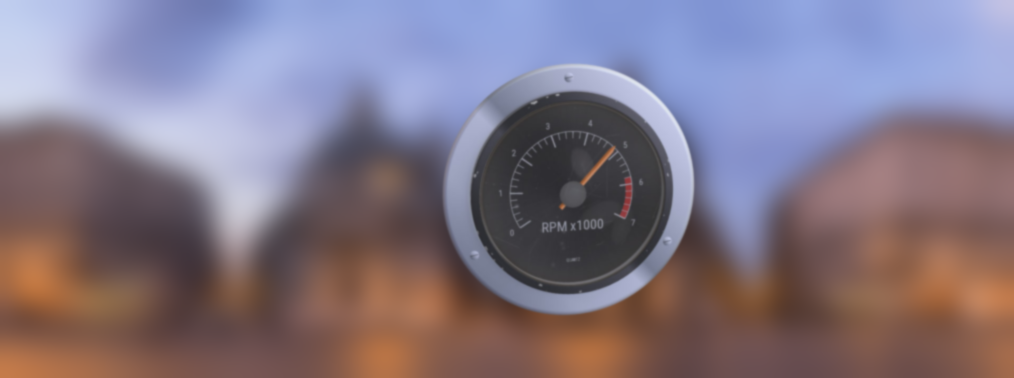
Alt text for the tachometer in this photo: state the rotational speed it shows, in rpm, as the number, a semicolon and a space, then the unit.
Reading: 4800; rpm
